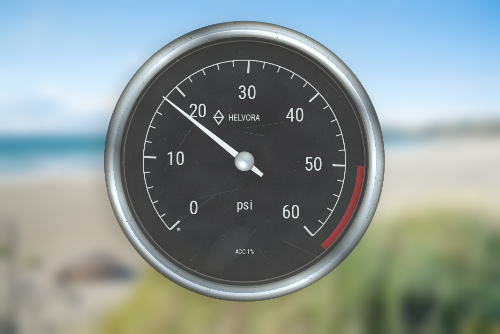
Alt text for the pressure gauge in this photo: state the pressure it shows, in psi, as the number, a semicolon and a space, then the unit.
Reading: 18; psi
